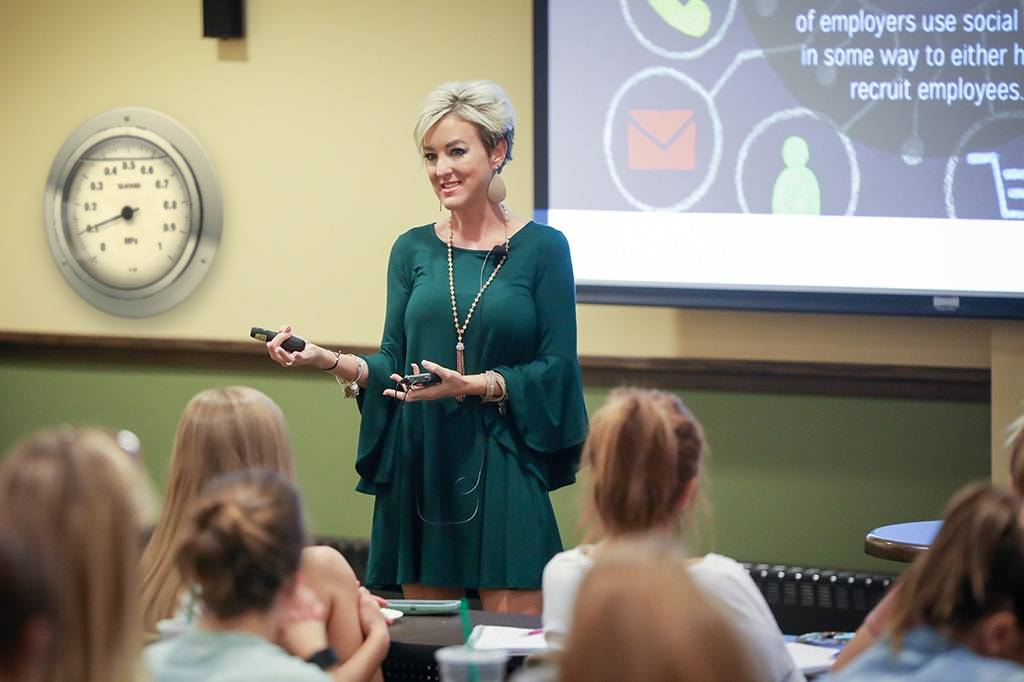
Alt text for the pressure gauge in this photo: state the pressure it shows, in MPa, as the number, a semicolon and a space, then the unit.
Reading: 0.1; MPa
